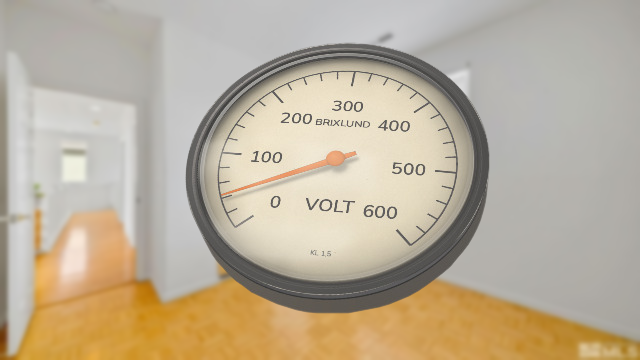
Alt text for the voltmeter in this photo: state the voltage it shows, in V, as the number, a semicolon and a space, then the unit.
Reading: 40; V
